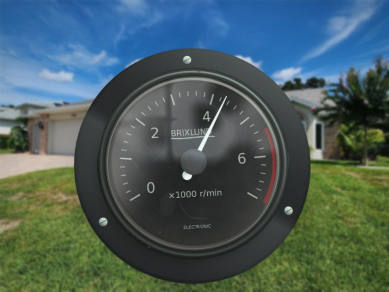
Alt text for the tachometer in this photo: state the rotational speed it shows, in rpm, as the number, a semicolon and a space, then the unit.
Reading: 4300; rpm
